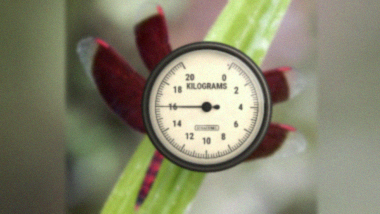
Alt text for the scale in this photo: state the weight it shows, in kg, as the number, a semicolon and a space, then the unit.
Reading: 16; kg
